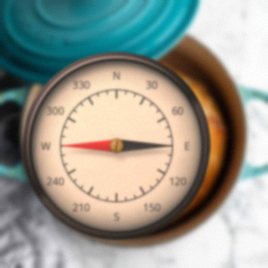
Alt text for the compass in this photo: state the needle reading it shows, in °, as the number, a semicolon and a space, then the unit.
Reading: 270; °
